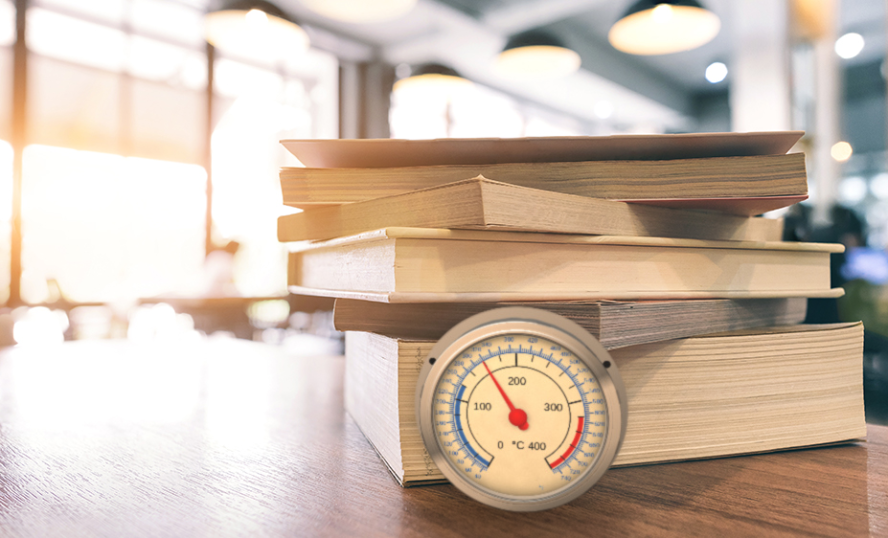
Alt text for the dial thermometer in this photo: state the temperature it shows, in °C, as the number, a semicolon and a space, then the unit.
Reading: 160; °C
